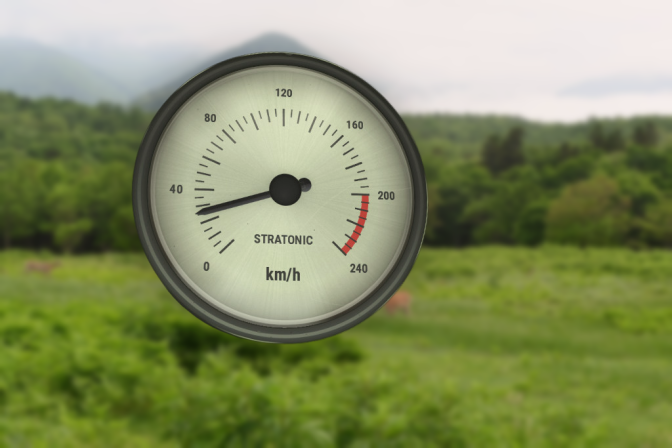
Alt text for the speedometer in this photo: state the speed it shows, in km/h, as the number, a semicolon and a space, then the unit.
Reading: 25; km/h
